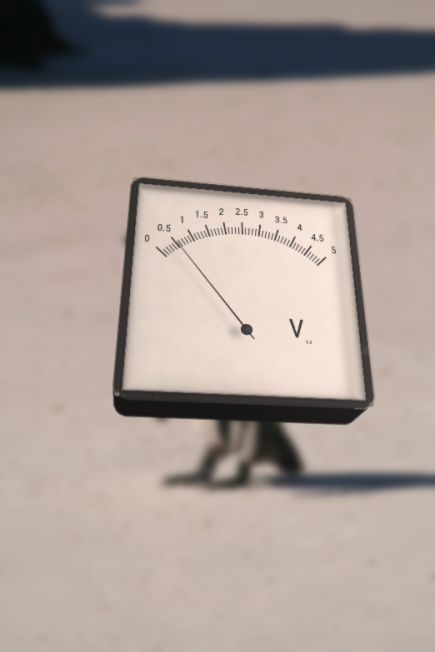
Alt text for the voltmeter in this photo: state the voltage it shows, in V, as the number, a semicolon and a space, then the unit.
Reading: 0.5; V
